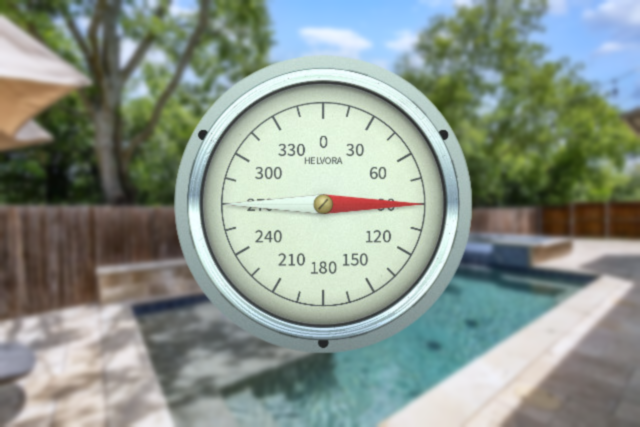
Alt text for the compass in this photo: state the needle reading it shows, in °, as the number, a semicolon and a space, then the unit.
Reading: 90; °
